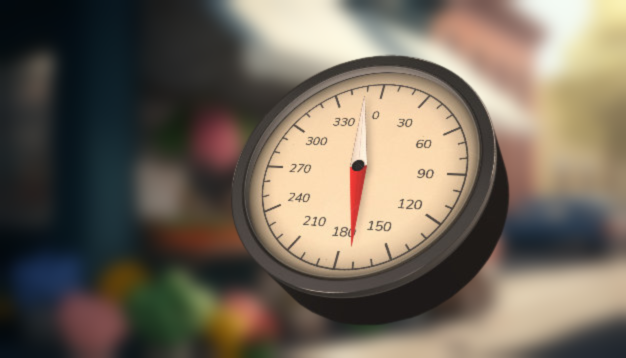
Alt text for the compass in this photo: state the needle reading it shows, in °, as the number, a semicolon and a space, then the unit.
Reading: 170; °
